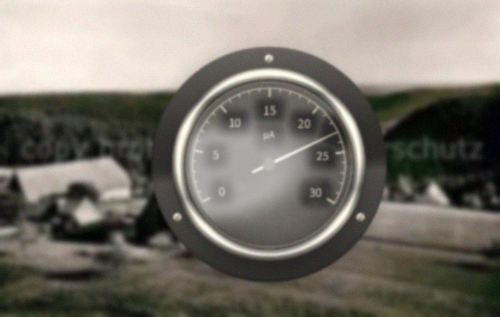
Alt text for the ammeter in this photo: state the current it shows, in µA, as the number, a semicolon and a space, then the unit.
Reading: 23; µA
